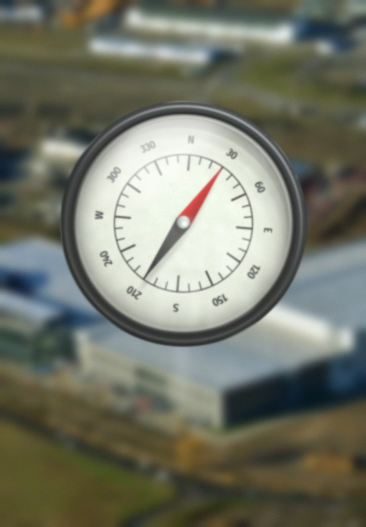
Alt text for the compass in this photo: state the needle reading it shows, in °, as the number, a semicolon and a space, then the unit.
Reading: 30; °
